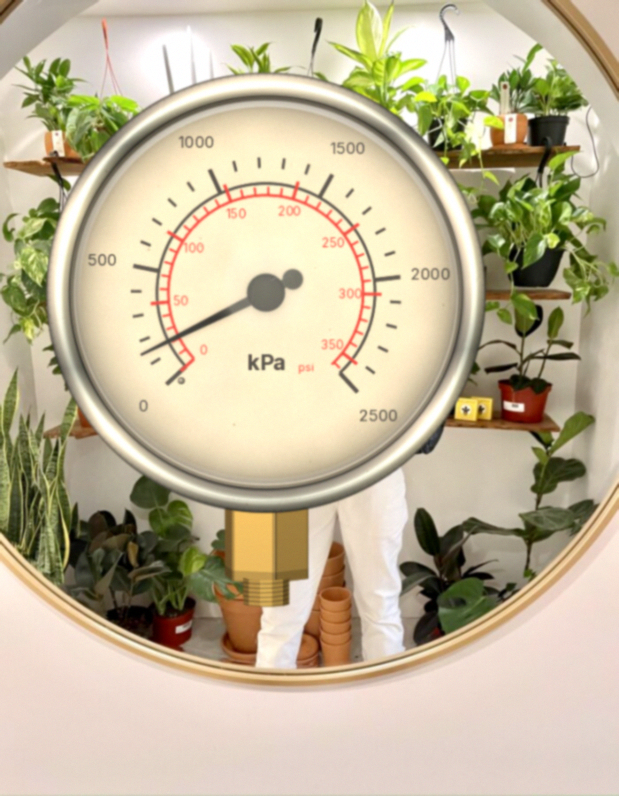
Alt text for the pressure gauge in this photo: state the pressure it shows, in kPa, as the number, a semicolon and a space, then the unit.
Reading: 150; kPa
